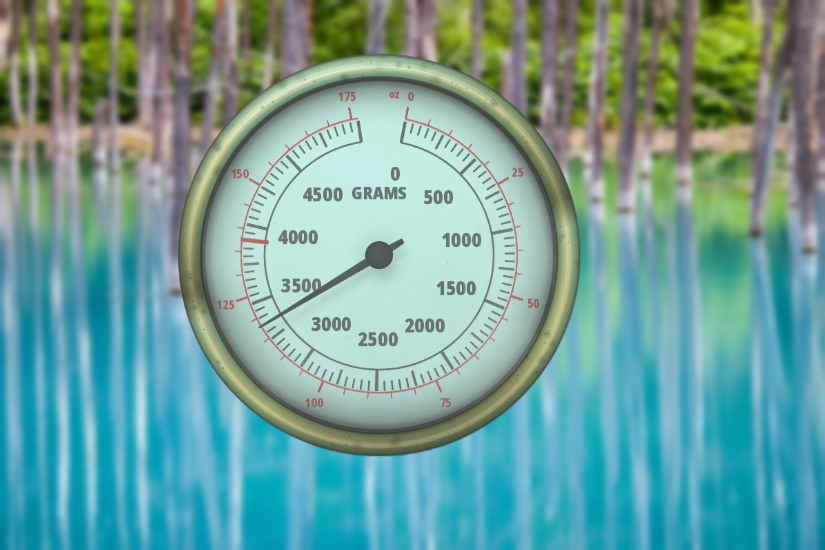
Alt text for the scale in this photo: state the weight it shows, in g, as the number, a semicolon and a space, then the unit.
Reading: 3350; g
